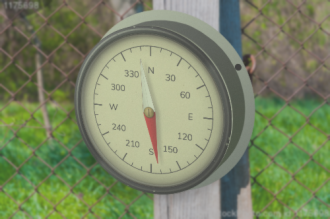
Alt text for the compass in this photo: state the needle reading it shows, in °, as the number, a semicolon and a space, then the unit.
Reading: 170; °
